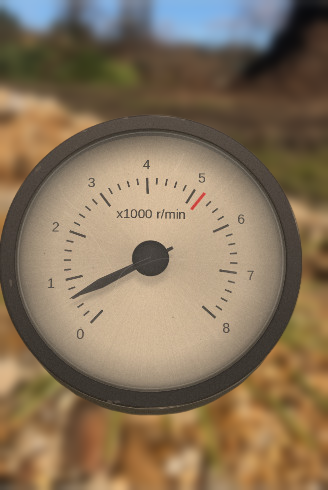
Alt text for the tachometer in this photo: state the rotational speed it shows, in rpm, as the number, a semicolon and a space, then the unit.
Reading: 600; rpm
